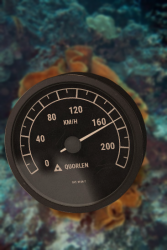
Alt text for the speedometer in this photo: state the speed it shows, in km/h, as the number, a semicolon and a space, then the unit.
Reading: 170; km/h
